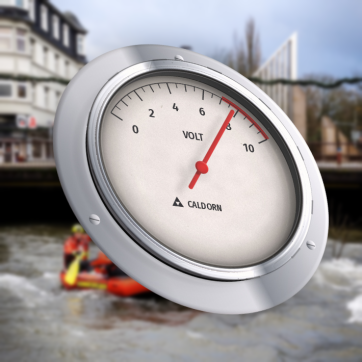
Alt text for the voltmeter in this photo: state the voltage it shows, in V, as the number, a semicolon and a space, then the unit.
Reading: 7.75; V
